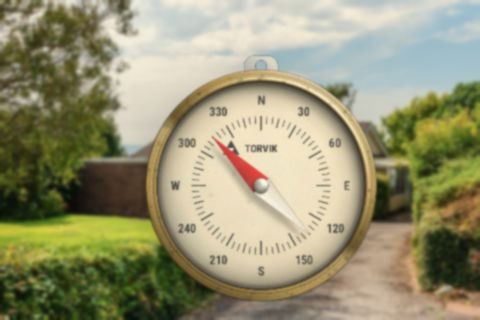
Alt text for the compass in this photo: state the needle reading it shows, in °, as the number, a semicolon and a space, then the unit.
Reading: 315; °
